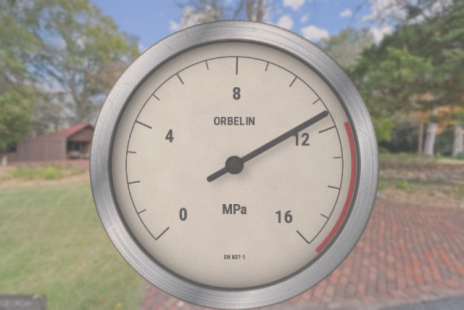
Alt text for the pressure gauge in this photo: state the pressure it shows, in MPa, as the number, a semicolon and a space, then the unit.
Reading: 11.5; MPa
